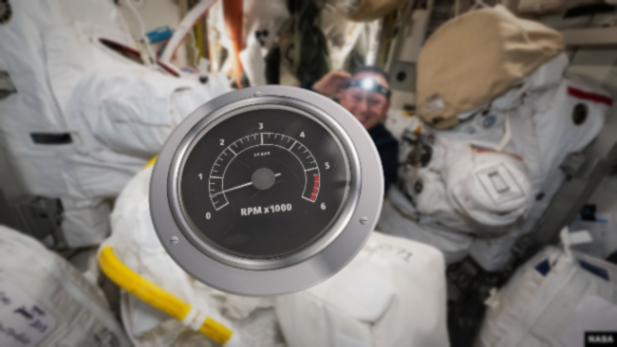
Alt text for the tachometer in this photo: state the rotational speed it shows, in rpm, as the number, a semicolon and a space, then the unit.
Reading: 400; rpm
